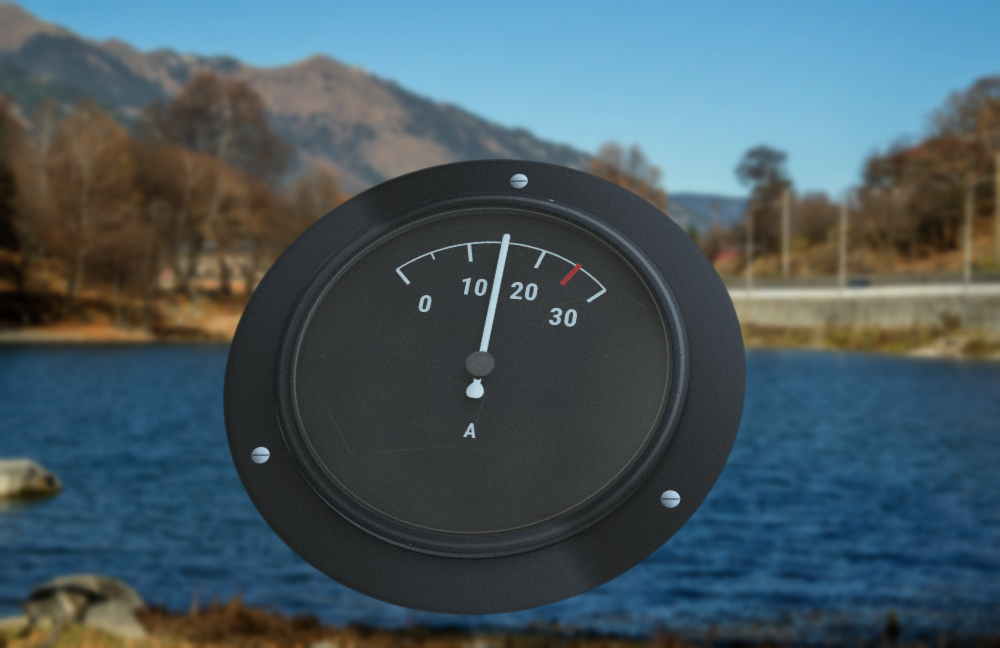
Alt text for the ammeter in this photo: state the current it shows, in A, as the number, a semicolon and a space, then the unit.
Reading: 15; A
